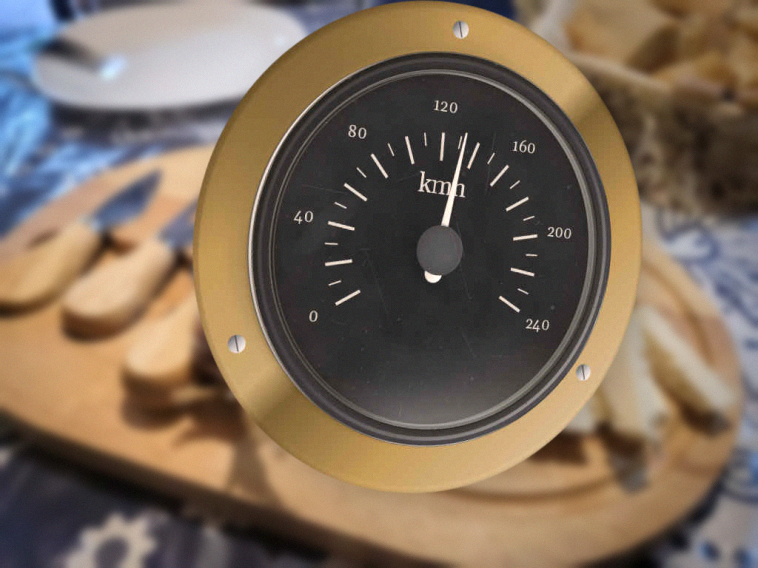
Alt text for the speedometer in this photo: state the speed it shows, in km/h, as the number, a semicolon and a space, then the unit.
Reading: 130; km/h
